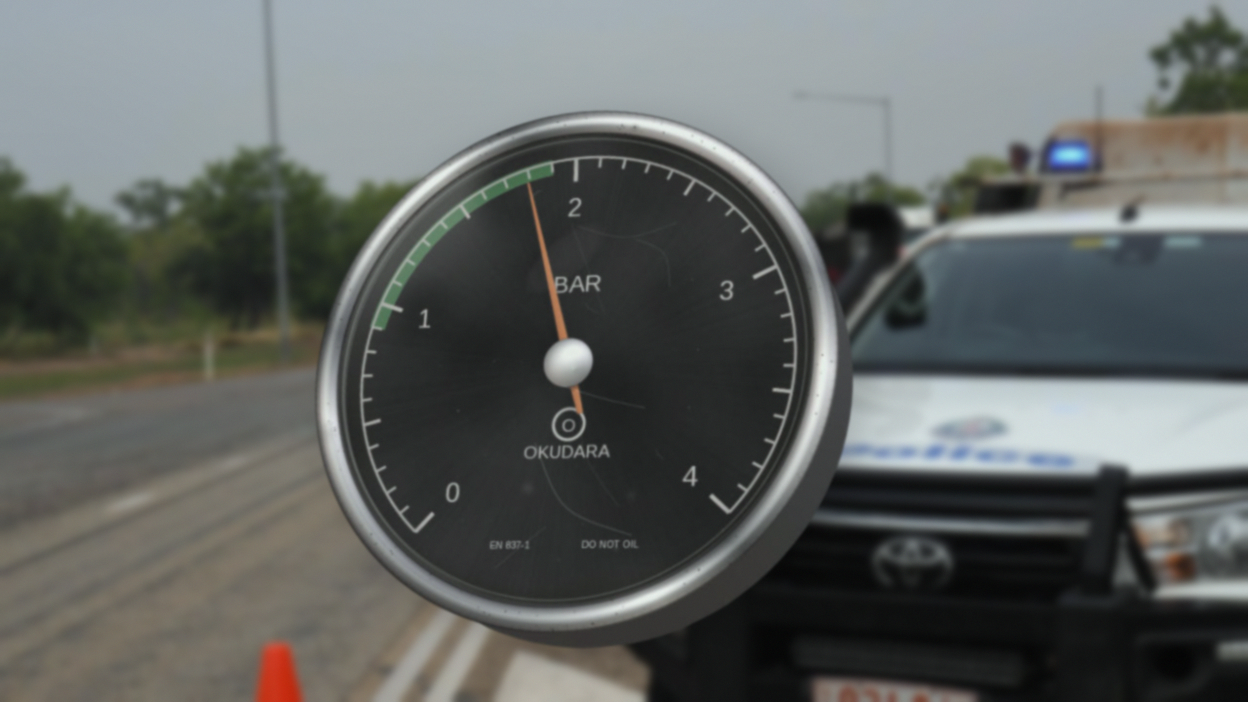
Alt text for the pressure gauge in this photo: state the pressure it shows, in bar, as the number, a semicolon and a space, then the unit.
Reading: 1.8; bar
